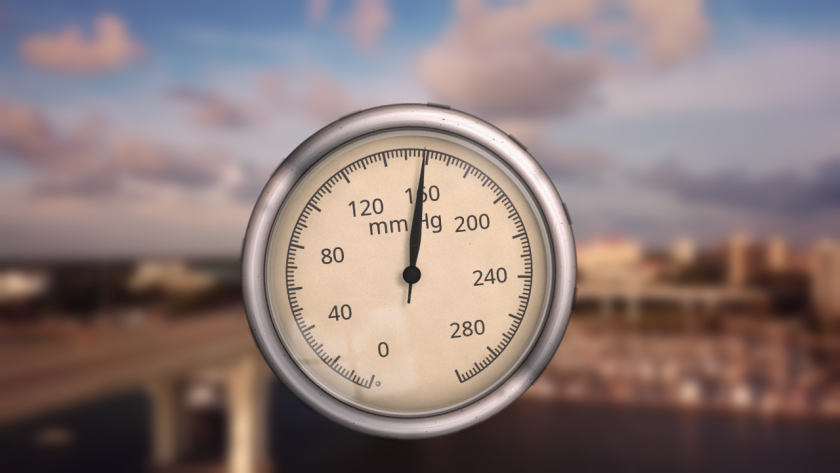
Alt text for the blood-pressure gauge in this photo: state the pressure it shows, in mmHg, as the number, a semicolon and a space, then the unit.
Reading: 158; mmHg
